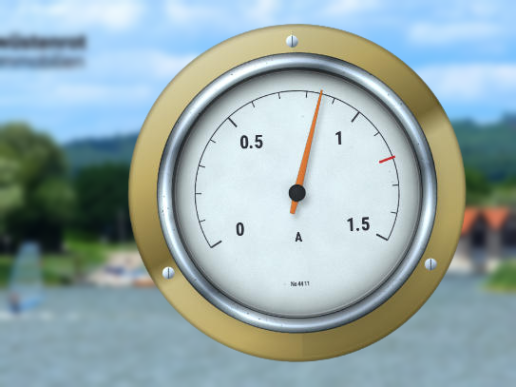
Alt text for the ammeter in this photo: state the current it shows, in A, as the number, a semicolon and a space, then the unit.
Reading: 0.85; A
